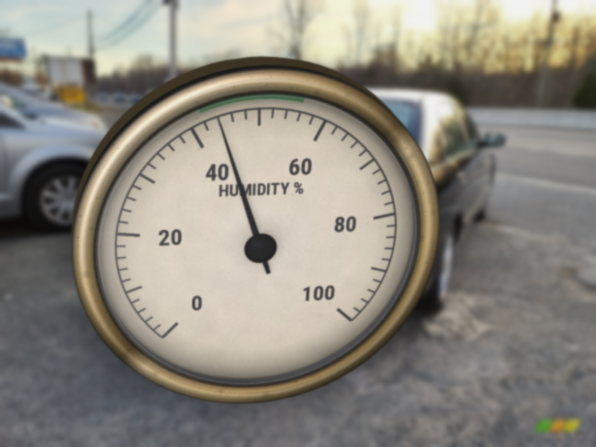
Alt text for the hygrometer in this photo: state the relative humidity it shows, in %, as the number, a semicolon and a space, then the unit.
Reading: 44; %
